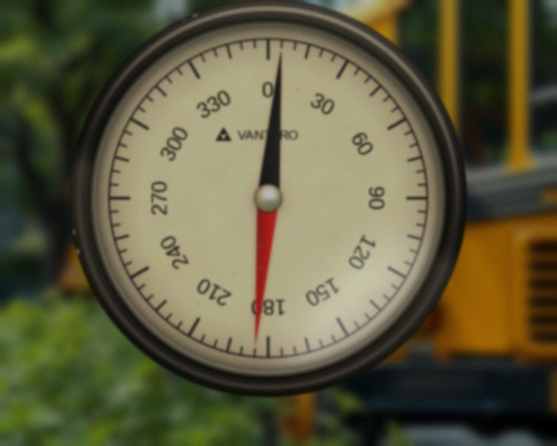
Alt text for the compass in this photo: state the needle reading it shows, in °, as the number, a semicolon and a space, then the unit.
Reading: 185; °
